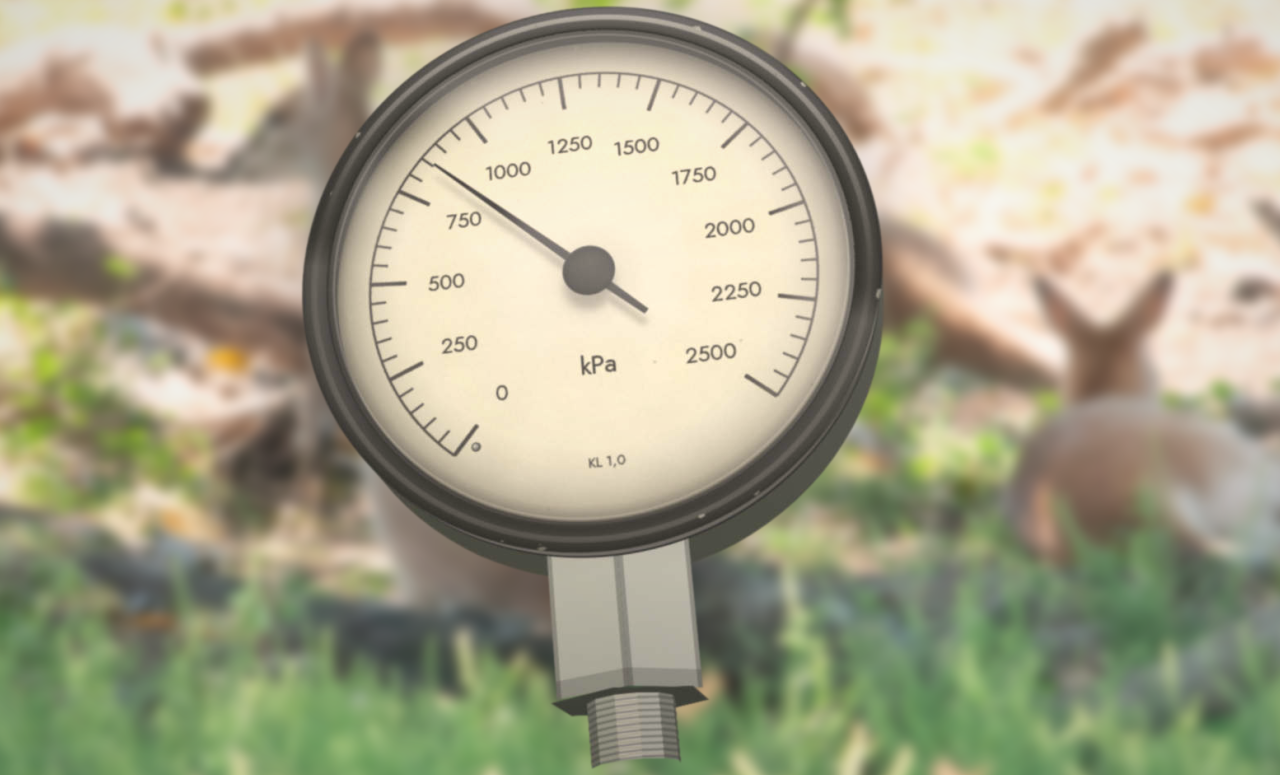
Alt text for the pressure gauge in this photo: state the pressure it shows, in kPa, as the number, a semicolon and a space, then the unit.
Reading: 850; kPa
